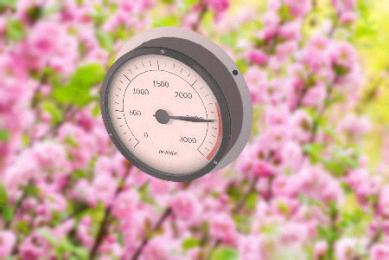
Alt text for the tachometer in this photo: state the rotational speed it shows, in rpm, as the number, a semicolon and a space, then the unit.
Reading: 2500; rpm
